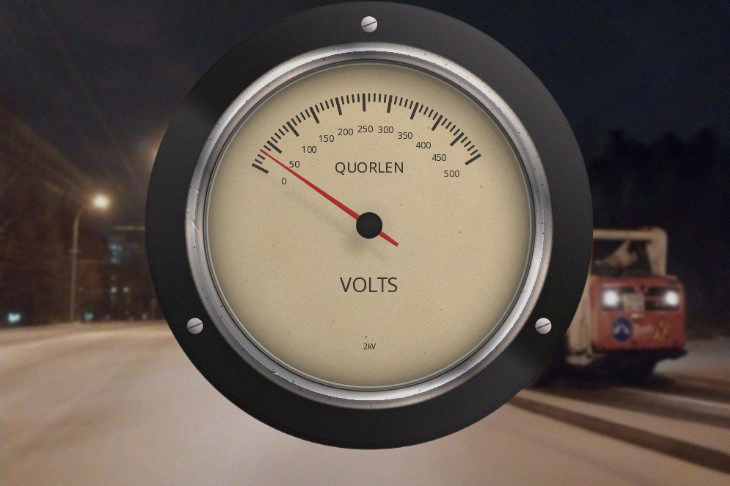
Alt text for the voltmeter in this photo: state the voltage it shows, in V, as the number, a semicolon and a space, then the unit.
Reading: 30; V
